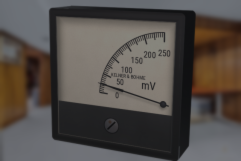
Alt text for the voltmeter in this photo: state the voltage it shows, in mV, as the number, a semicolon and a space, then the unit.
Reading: 25; mV
